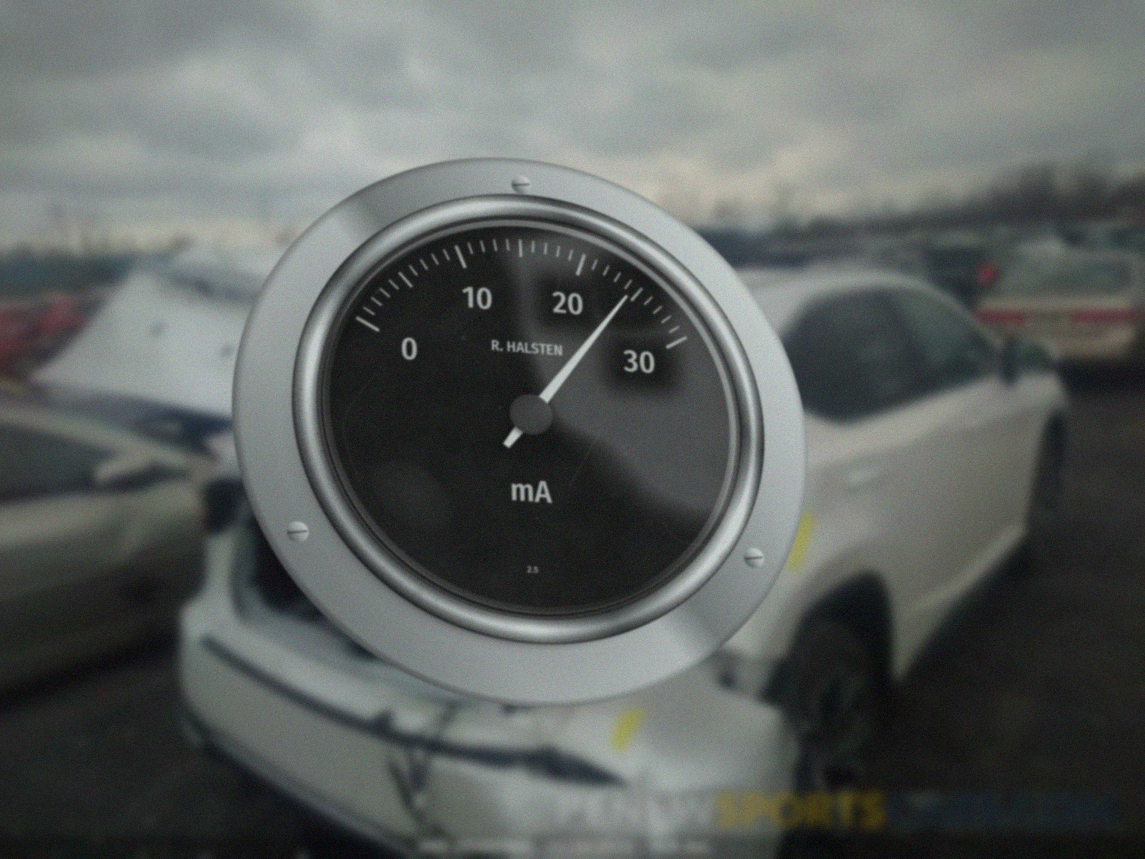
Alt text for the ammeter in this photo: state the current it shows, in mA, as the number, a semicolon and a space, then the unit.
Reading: 24.5; mA
